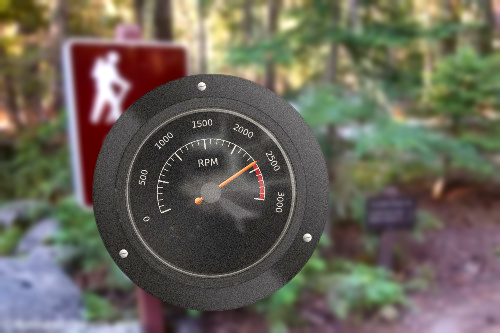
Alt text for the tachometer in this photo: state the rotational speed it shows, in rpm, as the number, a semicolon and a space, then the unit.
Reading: 2400; rpm
